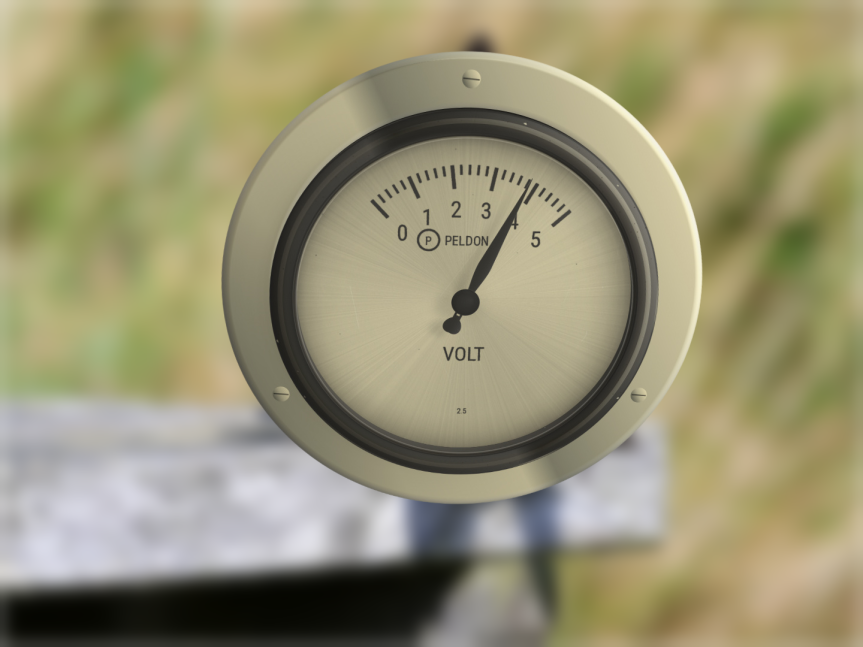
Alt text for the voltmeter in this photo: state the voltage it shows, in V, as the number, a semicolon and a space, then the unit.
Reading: 3.8; V
